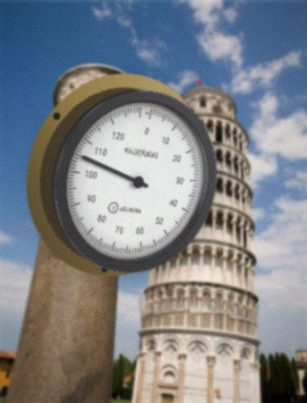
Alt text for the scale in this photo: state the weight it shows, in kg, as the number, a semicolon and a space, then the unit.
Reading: 105; kg
